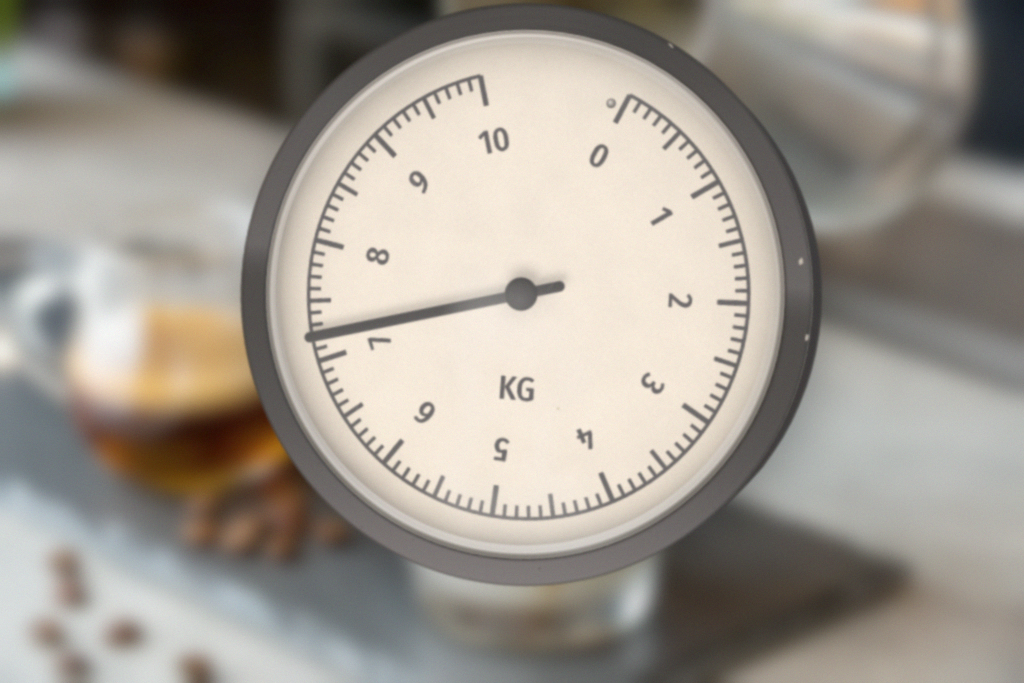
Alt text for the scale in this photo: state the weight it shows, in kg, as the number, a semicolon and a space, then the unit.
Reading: 7.2; kg
